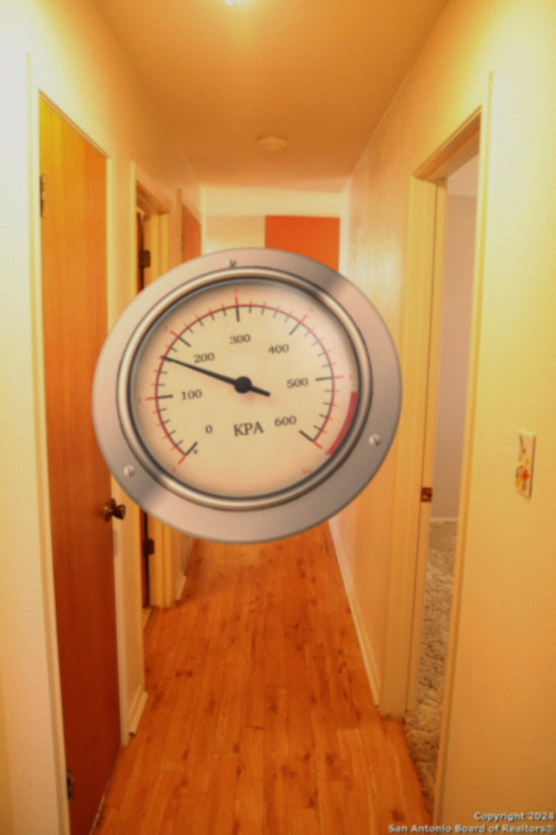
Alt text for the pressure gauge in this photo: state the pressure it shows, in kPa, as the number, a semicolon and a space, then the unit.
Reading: 160; kPa
